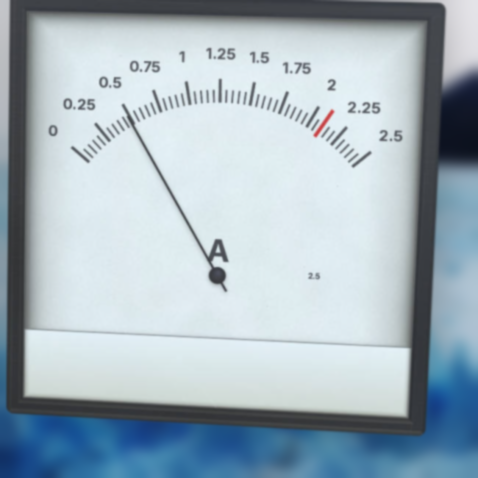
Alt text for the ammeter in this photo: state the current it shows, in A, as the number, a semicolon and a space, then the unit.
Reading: 0.5; A
